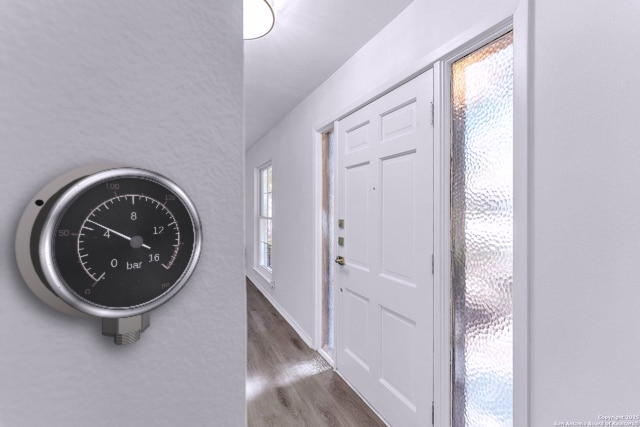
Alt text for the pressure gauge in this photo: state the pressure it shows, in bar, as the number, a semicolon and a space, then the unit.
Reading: 4.5; bar
